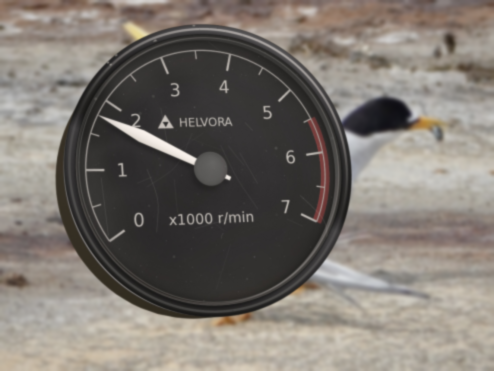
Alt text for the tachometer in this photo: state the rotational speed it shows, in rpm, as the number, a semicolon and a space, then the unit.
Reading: 1750; rpm
